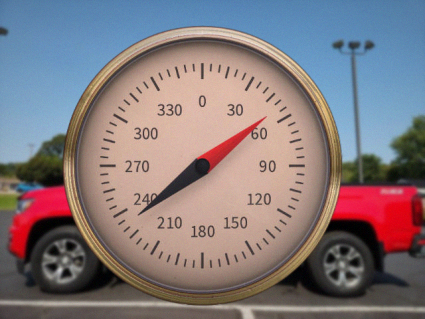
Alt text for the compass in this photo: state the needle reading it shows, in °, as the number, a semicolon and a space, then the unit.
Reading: 52.5; °
